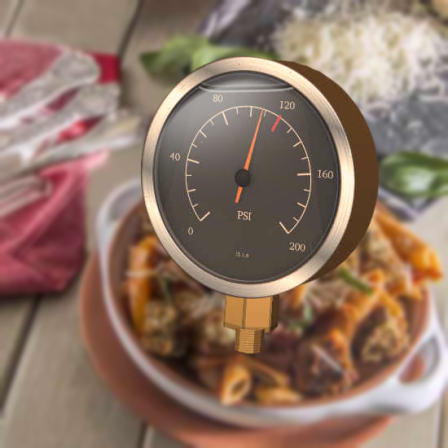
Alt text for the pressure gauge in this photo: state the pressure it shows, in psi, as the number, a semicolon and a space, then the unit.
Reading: 110; psi
